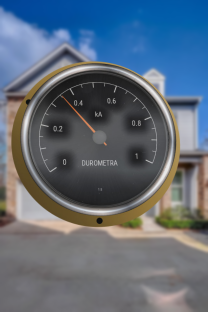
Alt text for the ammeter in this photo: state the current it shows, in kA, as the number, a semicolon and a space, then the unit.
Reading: 0.35; kA
